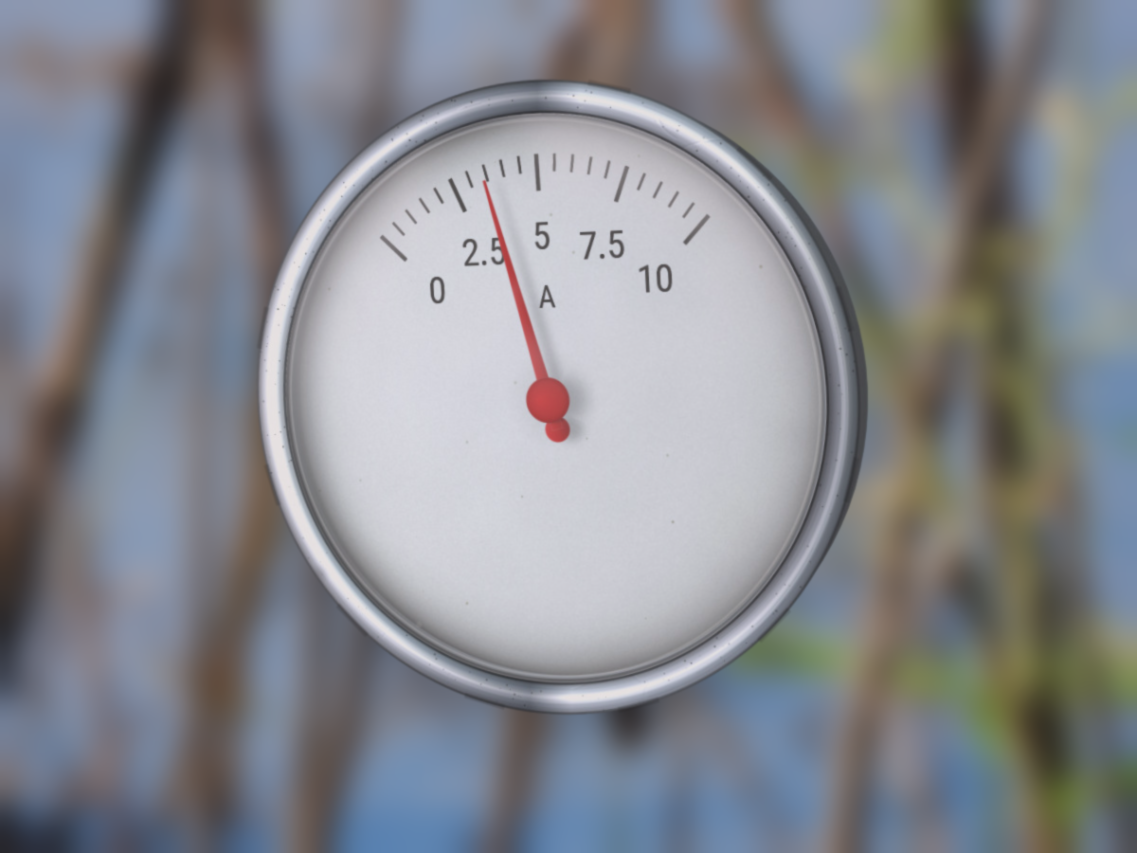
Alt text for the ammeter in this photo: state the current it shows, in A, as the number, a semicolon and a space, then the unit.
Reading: 3.5; A
